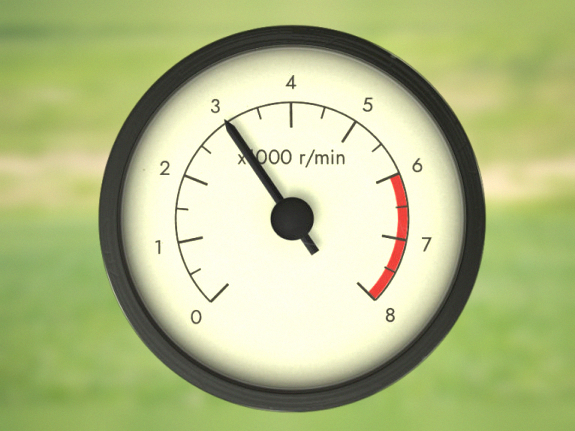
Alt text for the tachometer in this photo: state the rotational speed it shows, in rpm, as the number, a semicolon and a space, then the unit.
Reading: 3000; rpm
